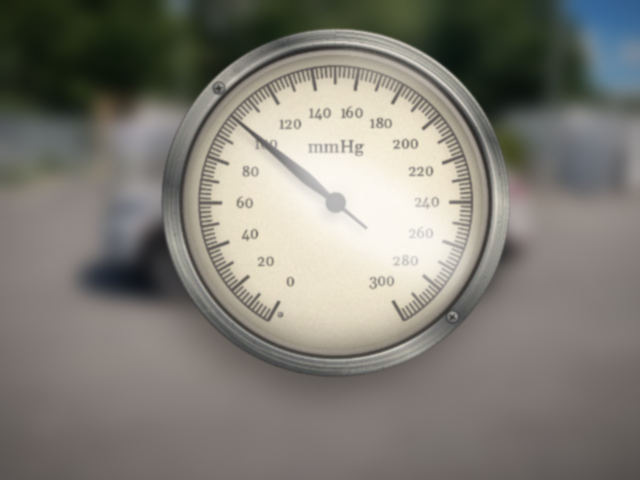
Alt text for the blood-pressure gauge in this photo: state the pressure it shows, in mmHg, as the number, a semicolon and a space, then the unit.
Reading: 100; mmHg
